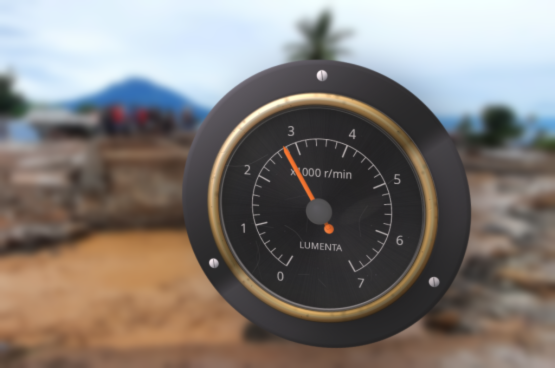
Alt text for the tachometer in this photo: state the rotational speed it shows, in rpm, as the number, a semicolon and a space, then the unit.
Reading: 2800; rpm
